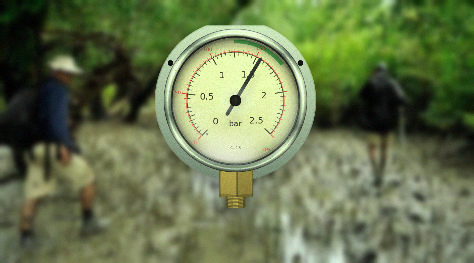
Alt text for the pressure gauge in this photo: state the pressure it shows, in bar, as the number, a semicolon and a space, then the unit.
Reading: 1.55; bar
